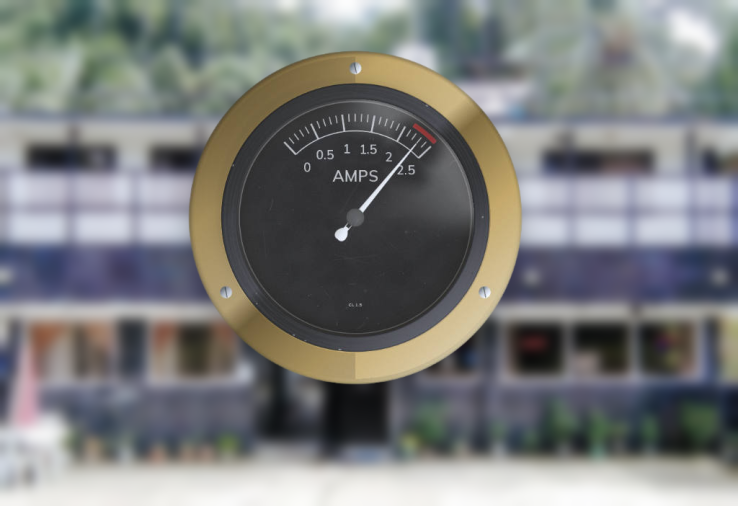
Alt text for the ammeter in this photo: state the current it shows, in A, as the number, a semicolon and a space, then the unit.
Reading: 2.3; A
